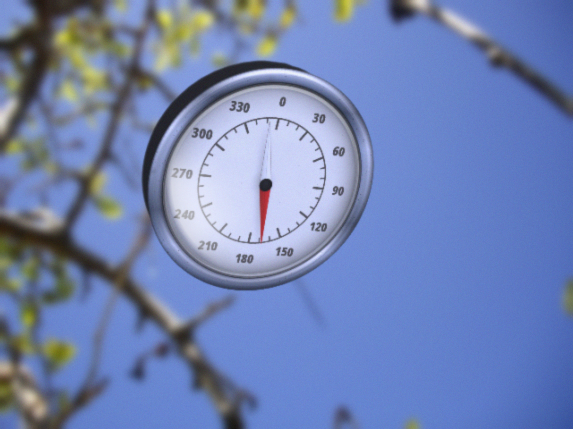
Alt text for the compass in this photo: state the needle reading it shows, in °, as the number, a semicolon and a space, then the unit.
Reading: 170; °
